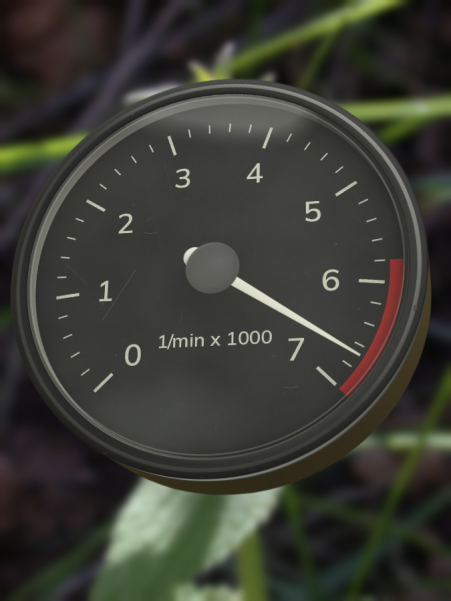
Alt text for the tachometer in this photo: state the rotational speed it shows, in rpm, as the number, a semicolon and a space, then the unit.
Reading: 6700; rpm
